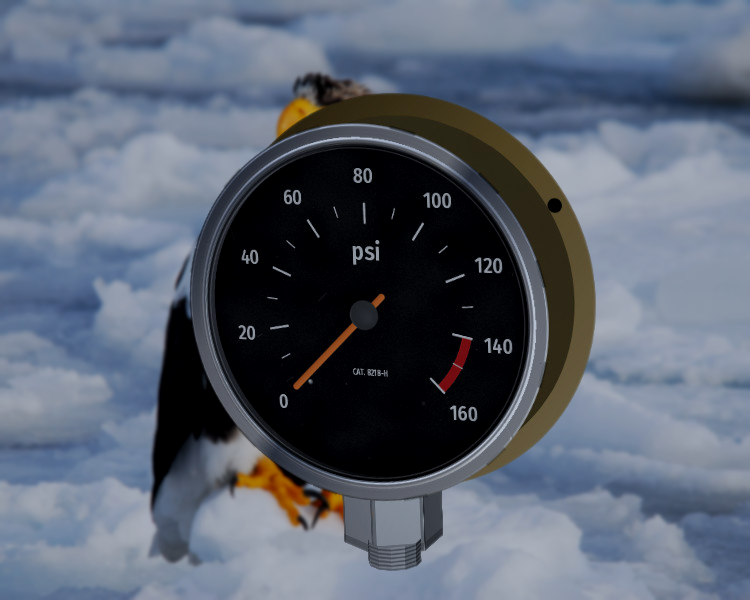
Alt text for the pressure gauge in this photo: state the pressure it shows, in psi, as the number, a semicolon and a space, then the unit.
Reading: 0; psi
